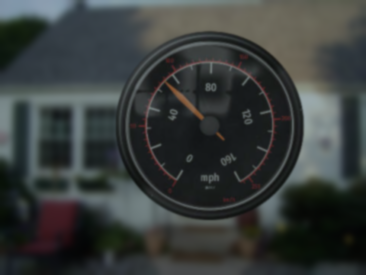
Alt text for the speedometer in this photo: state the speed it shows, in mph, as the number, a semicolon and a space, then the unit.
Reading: 55; mph
